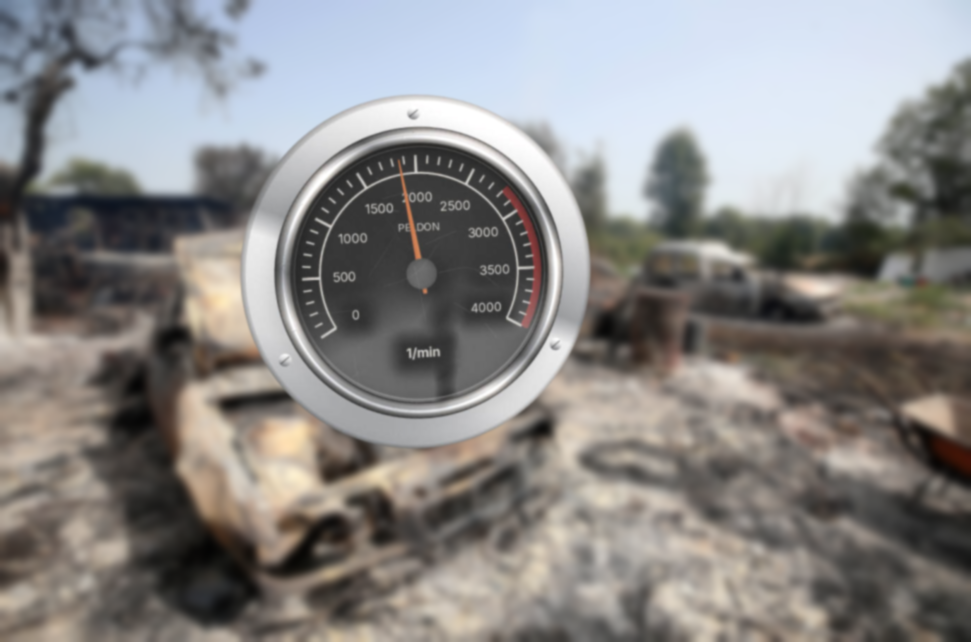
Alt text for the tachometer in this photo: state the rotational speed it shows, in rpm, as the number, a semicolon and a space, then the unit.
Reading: 1850; rpm
